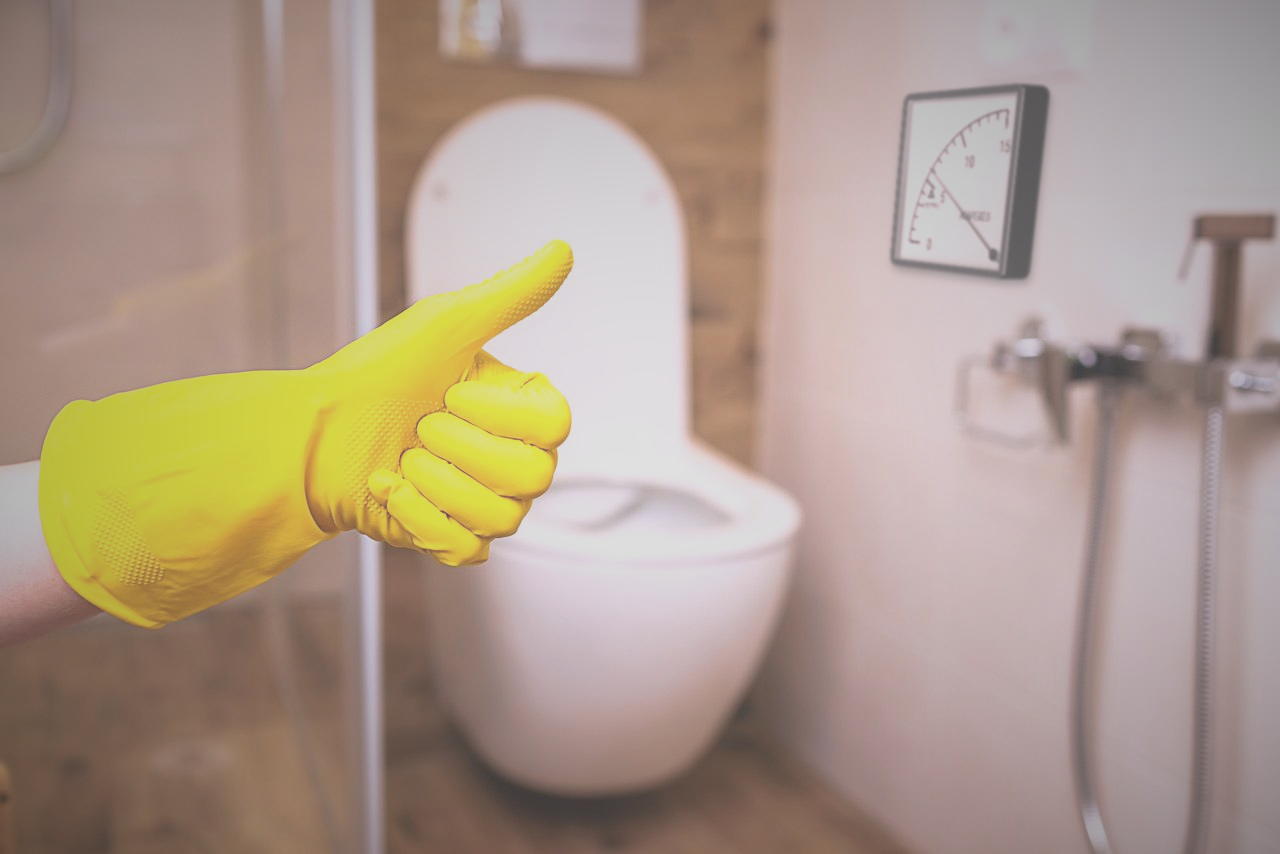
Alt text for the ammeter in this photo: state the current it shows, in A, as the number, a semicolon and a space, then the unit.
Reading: 6; A
